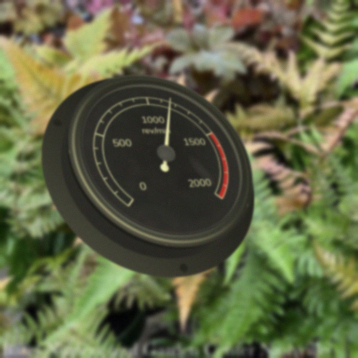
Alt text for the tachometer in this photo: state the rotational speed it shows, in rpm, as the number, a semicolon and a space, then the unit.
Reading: 1150; rpm
